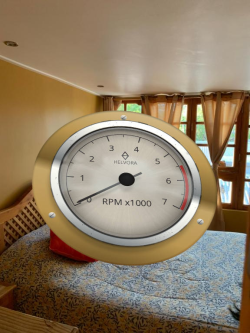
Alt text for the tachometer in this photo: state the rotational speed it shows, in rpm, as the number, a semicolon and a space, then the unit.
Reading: 0; rpm
